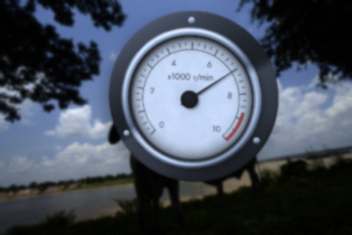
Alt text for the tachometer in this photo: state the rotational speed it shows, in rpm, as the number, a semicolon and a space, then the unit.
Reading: 7000; rpm
